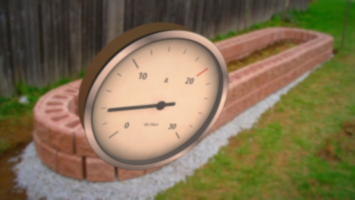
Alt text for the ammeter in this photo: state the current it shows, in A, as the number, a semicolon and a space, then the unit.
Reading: 4; A
